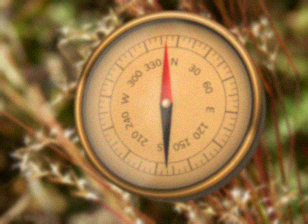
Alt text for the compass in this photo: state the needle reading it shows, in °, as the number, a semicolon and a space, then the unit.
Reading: 350; °
